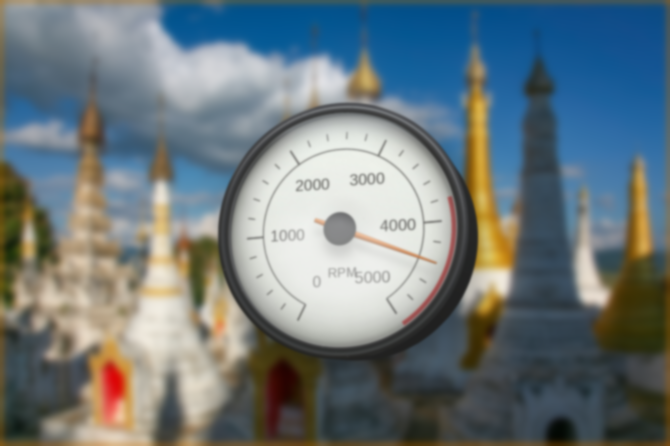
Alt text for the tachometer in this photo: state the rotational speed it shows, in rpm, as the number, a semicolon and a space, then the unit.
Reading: 4400; rpm
